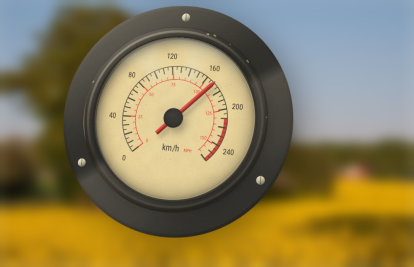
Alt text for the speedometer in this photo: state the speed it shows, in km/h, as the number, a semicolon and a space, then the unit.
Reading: 170; km/h
